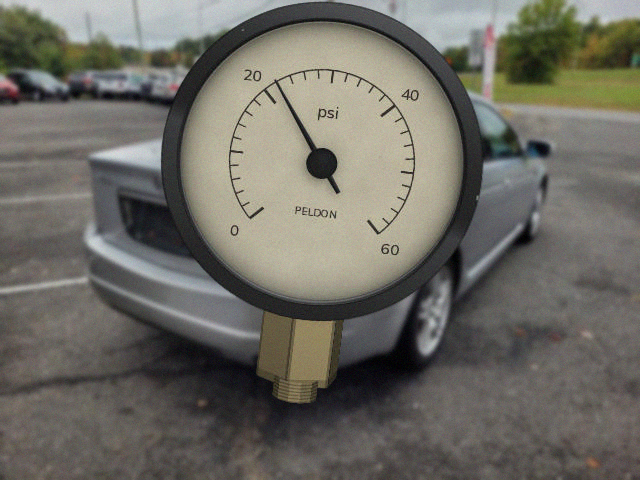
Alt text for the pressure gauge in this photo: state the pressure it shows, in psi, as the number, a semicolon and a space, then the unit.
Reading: 22; psi
